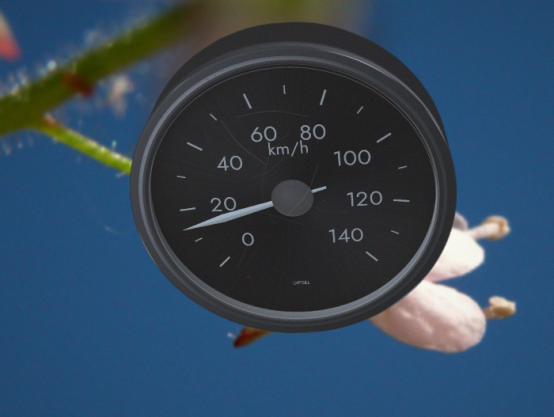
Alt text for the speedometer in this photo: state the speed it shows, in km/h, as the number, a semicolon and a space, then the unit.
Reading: 15; km/h
